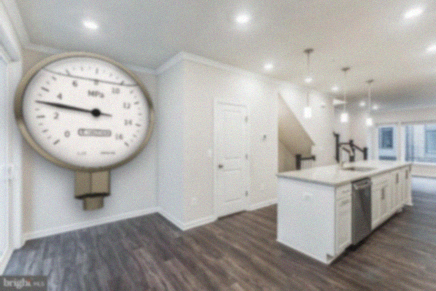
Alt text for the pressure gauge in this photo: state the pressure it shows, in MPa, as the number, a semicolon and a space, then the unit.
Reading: 3; MPa
